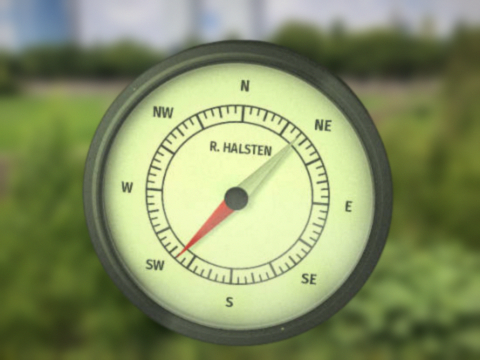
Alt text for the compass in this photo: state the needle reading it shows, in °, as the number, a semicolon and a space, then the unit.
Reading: 220; °
